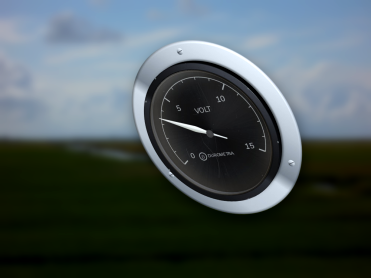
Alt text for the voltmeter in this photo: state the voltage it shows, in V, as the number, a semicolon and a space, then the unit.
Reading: 3.5; V
